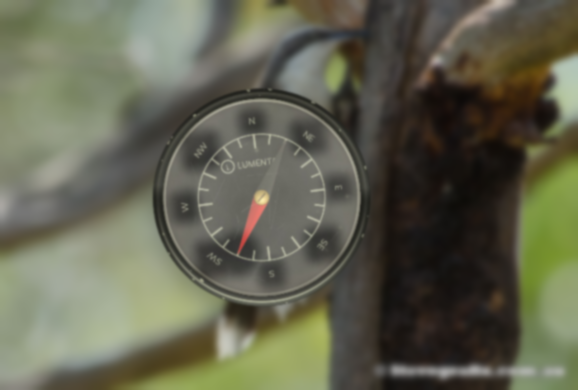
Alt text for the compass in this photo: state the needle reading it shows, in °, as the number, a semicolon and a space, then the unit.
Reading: 210; °
